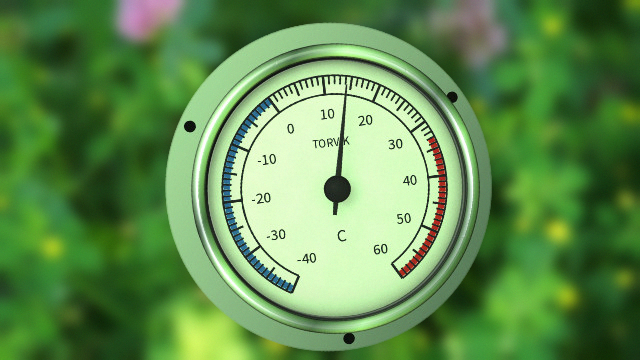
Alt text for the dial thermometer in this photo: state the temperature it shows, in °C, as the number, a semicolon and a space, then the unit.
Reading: 14; °C
